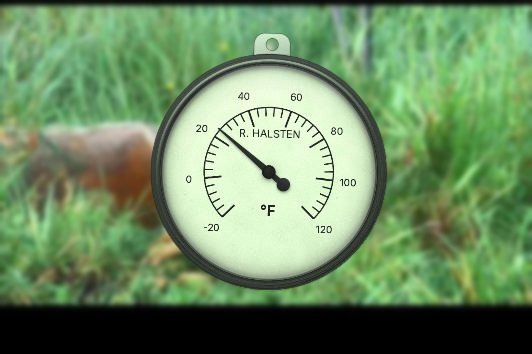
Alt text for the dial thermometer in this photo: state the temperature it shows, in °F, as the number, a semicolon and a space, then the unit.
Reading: 24; °F
